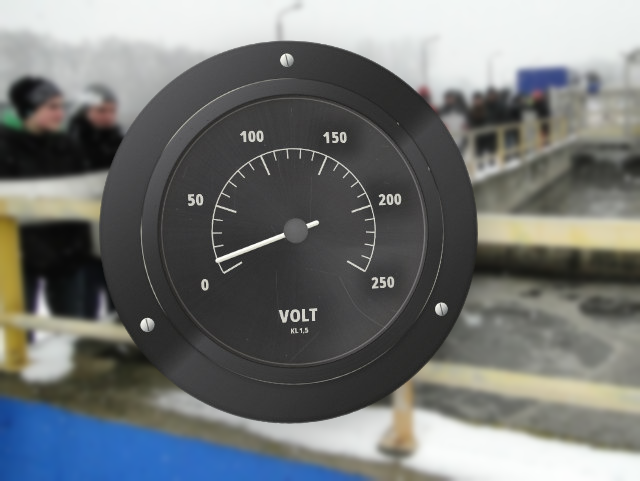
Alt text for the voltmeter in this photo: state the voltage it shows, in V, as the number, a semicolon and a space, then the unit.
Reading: 10; V
